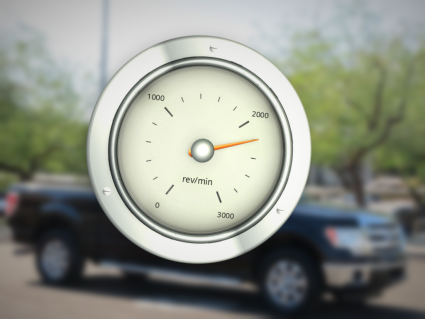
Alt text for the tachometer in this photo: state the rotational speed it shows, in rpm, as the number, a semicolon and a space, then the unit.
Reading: 2200; rpm
